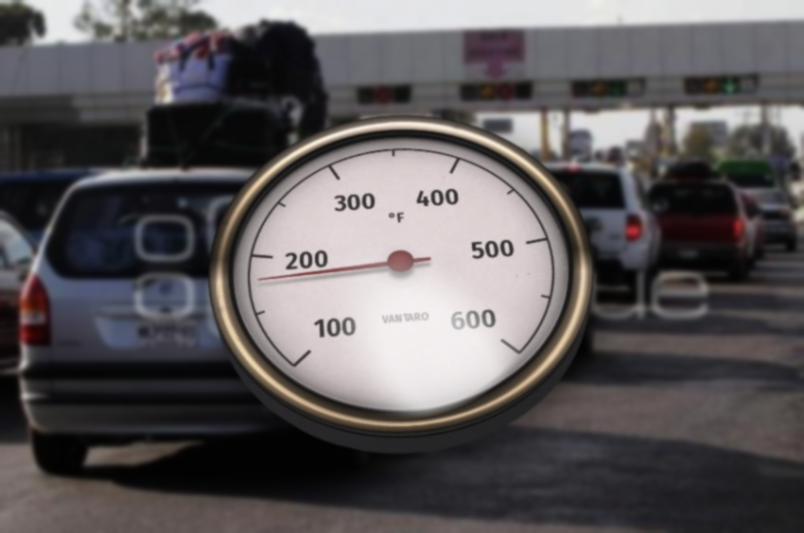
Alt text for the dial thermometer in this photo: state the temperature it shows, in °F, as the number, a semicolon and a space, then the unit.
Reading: 175; °F
